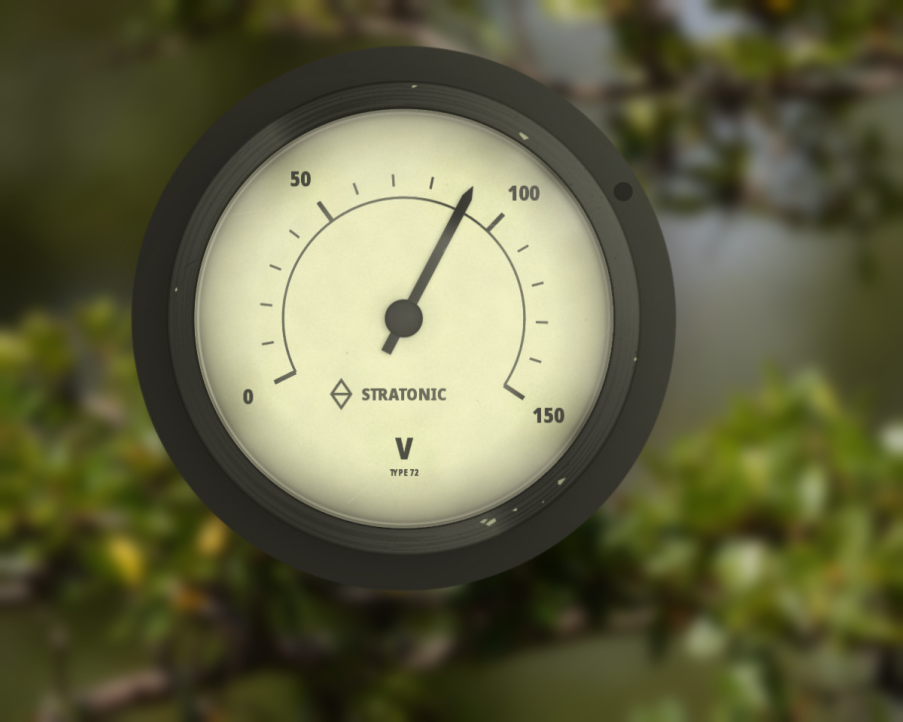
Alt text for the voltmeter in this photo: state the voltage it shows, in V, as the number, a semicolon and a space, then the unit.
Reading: 90; V
